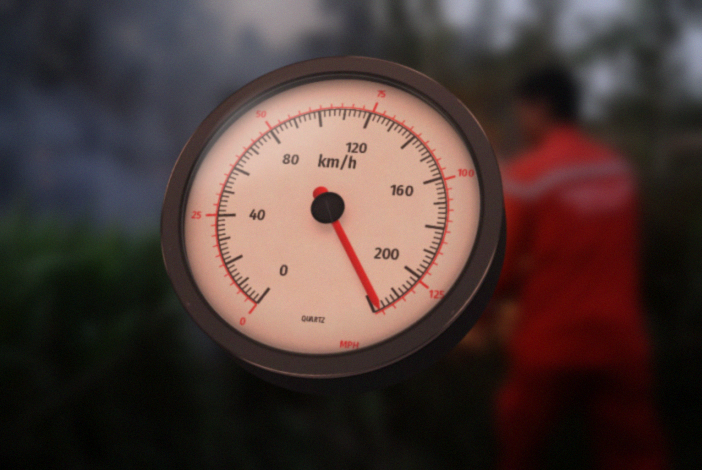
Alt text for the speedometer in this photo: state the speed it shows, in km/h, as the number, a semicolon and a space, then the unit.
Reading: 218; km/h
